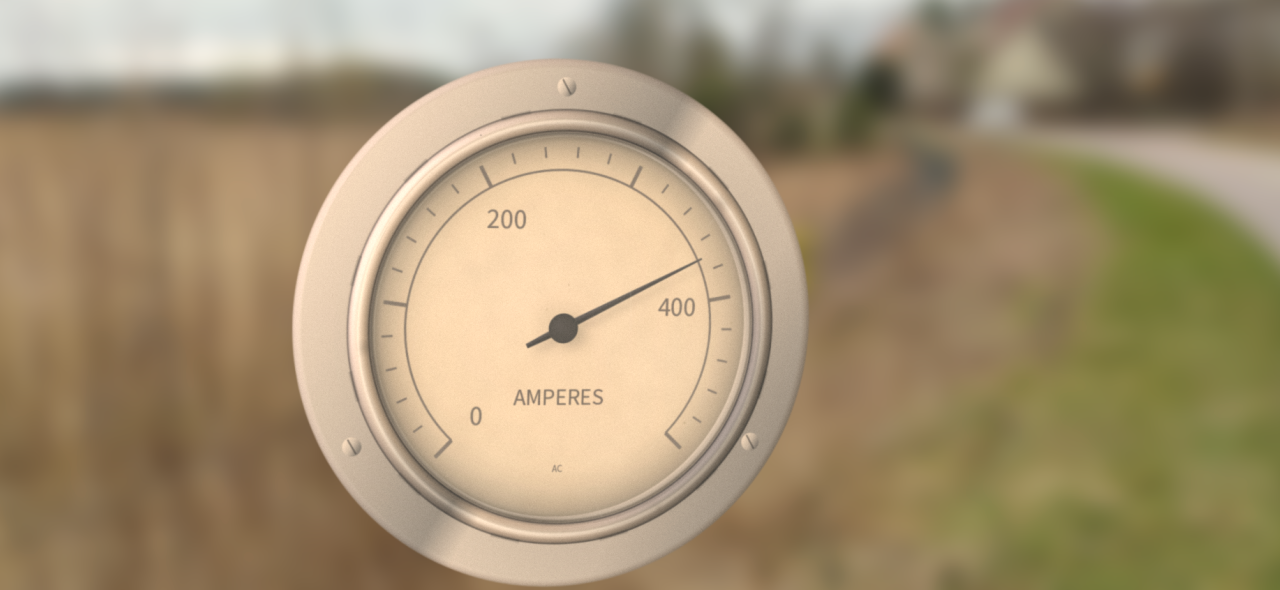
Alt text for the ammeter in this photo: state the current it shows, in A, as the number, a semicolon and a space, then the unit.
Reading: 370; A
